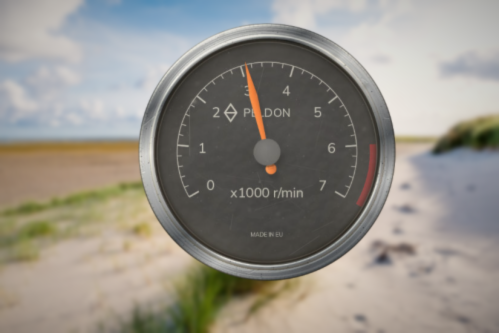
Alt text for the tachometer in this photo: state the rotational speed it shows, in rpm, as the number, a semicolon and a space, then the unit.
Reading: 3100; rpm
